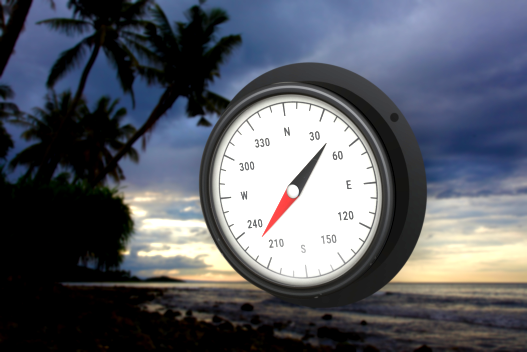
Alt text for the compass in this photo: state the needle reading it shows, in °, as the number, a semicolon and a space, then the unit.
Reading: 225; °
